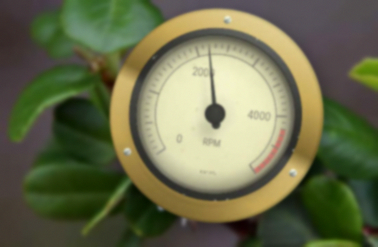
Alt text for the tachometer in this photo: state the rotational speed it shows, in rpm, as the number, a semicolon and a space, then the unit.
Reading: 2200; rpm
